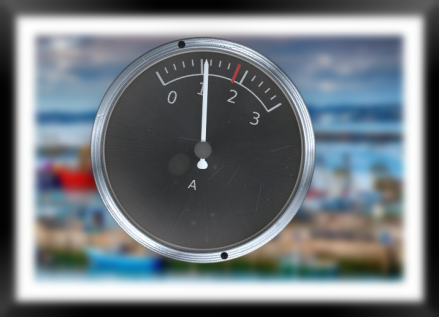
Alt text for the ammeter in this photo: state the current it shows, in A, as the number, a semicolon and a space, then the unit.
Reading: 1.1; A
